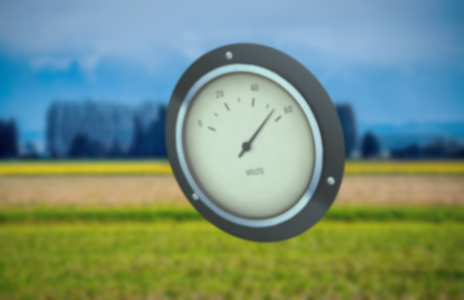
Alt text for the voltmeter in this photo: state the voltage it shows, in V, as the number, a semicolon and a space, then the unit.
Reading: 55; V
